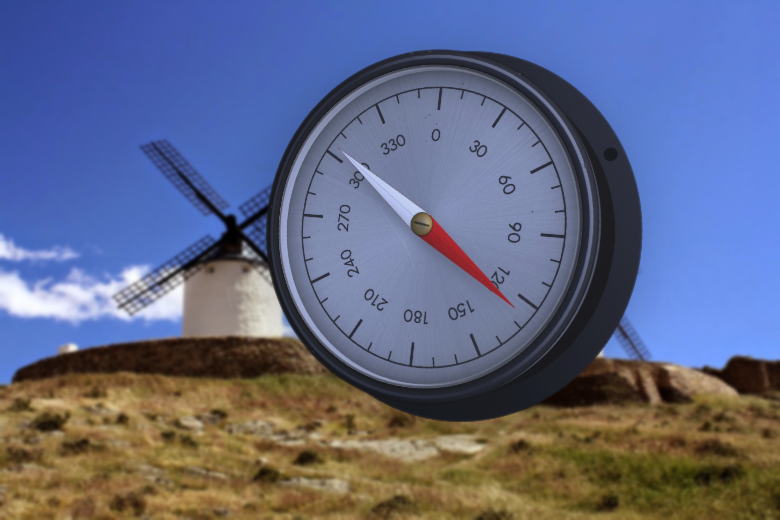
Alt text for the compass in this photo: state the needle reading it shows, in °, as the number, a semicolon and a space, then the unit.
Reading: 125; °
